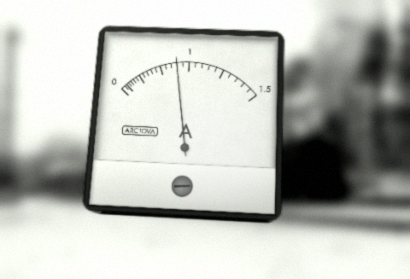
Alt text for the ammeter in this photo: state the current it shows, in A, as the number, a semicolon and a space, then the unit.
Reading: 0.9; A
